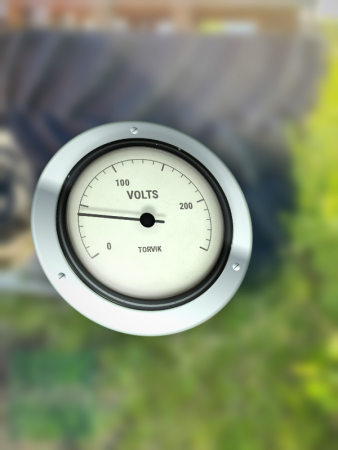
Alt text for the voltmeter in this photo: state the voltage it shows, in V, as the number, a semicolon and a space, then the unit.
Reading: 40; V
